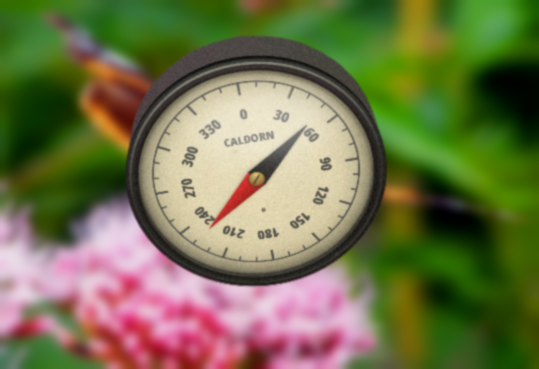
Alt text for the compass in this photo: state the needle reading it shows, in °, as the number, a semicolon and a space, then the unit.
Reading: 230; °
